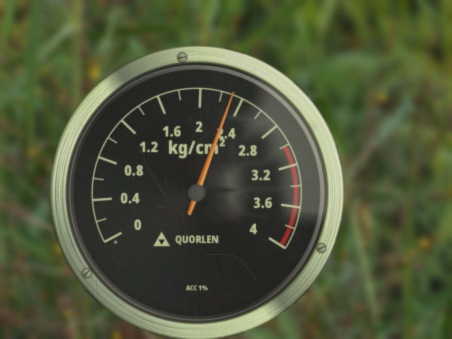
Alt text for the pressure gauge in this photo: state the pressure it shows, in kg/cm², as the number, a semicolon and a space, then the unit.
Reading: 2.3; kg/cm²
